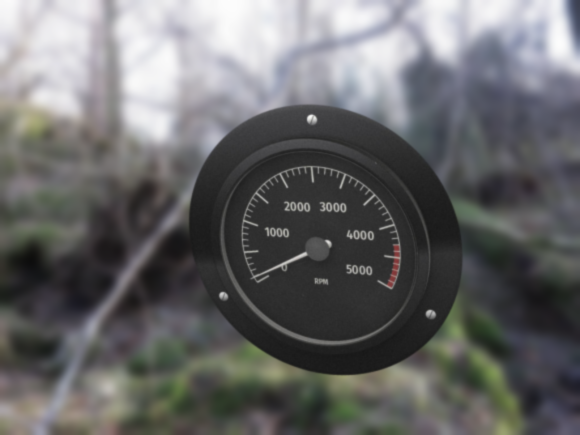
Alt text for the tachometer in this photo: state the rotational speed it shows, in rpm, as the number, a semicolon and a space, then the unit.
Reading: 100; rpm
